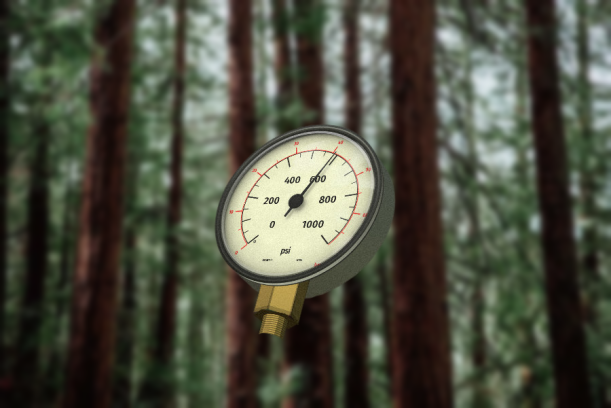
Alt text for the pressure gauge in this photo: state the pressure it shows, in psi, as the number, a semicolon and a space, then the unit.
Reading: 600; psi
